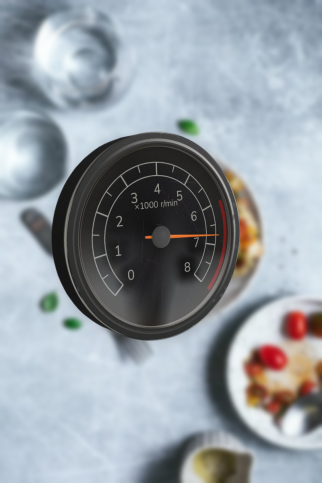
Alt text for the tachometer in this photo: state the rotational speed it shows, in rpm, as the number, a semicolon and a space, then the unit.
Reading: 6750; rpm
